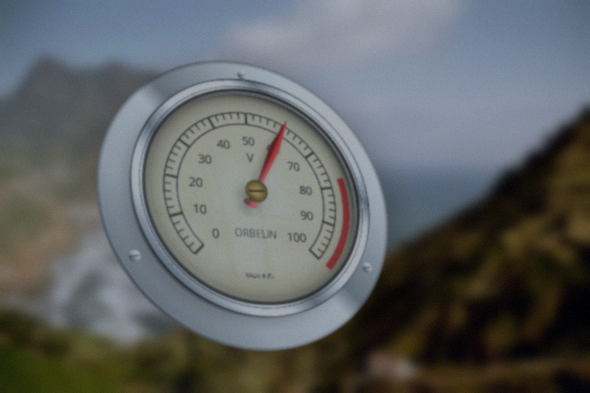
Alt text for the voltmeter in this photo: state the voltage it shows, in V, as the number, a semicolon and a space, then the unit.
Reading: 60; V
